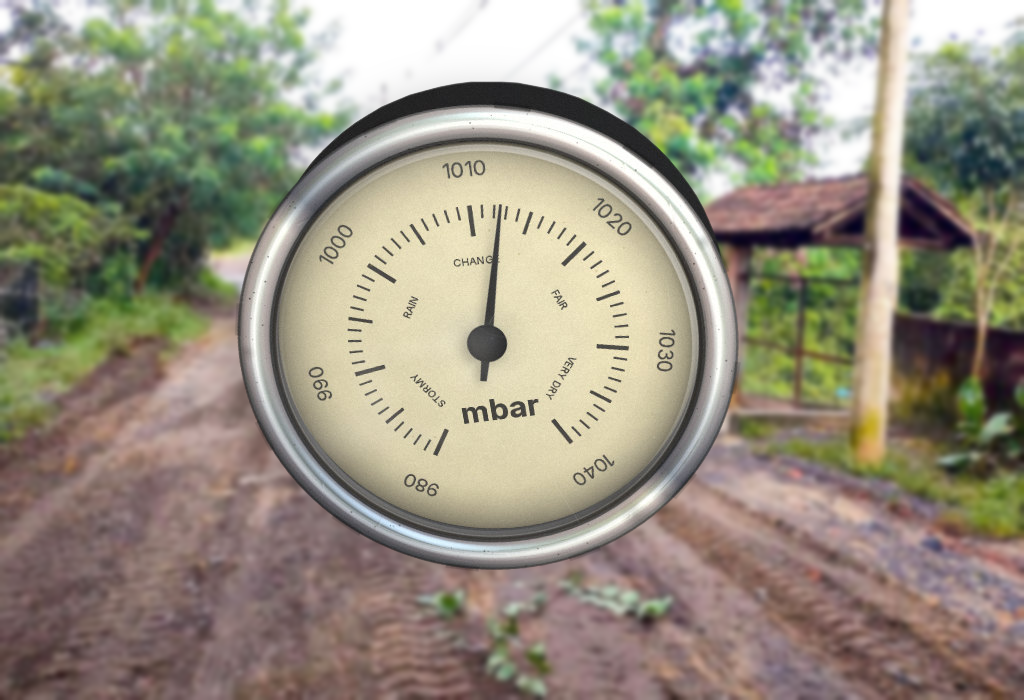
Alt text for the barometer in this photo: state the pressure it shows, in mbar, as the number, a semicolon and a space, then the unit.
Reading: 1012.5; mbar
